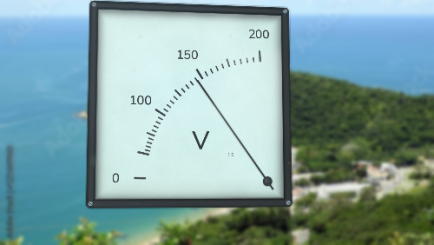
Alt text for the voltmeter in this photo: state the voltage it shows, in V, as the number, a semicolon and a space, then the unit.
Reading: 145; V
